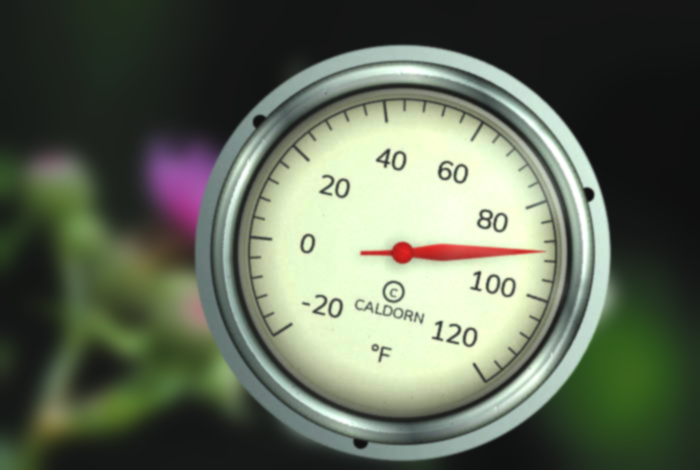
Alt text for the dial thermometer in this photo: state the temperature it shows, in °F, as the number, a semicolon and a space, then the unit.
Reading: 90; °F
